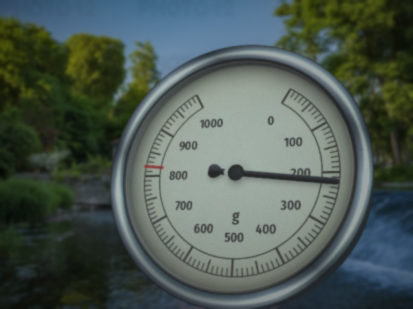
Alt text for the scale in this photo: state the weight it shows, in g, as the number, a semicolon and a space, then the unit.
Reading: 220; g
